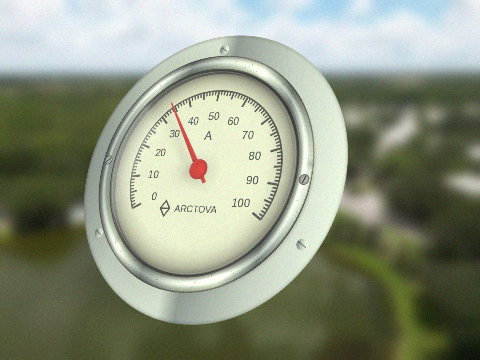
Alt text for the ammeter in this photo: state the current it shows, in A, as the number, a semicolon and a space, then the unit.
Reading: 35; A
